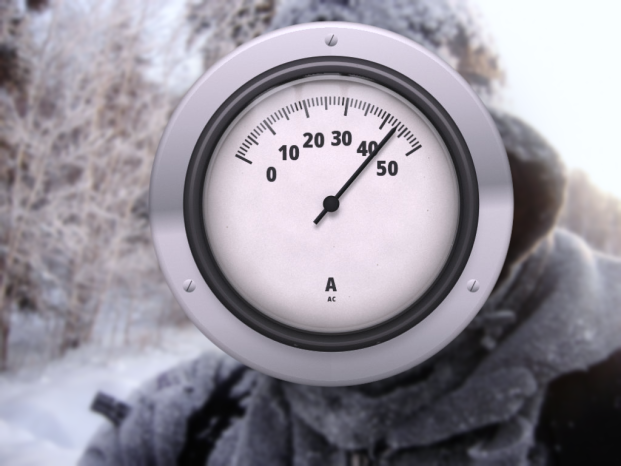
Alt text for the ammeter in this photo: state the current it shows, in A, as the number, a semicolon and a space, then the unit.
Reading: 43; A
